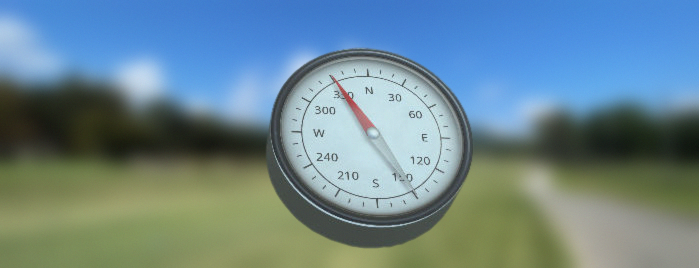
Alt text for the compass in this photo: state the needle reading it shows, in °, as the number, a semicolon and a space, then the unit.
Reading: 330; °
